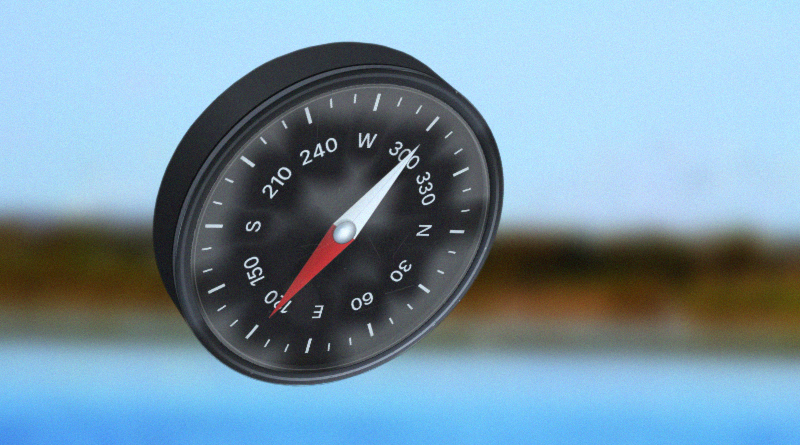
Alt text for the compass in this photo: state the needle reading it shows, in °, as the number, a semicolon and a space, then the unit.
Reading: 120; °
